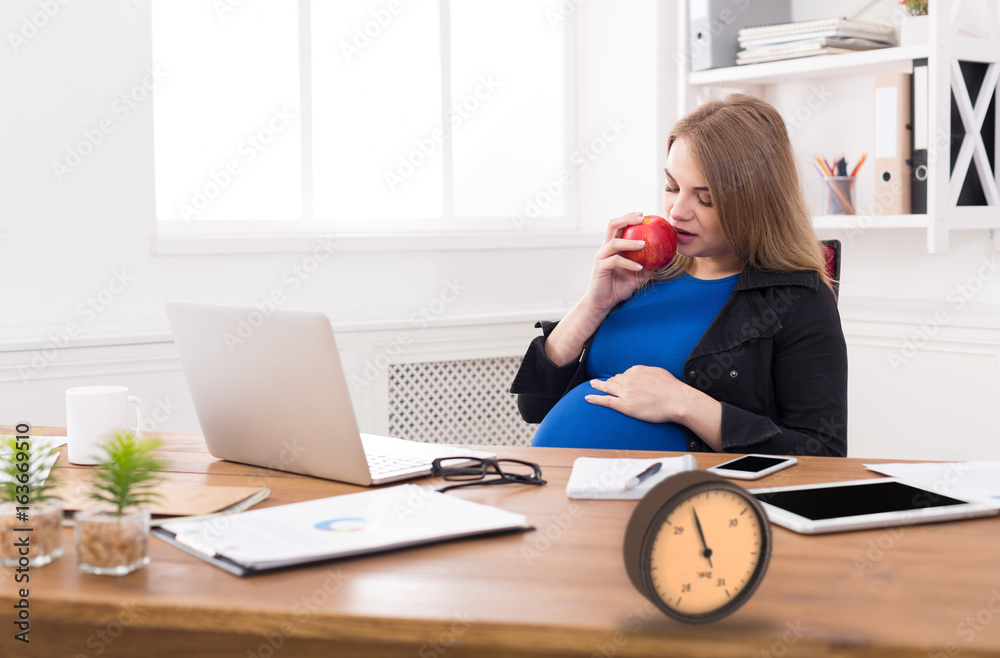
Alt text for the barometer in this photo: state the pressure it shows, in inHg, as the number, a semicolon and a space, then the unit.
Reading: 29.3; inHg
